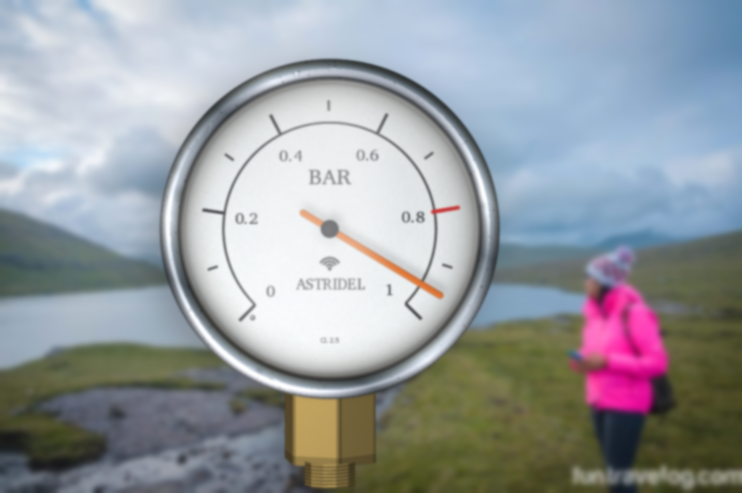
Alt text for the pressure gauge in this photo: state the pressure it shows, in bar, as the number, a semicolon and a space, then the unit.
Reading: 0.95; bar
